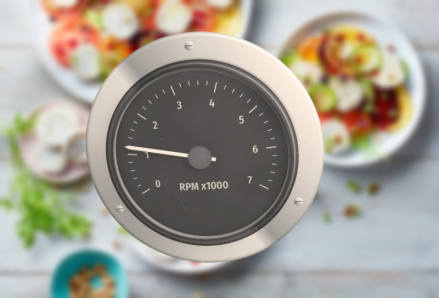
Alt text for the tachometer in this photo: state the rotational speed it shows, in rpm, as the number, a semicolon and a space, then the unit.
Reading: 1200; rpm
